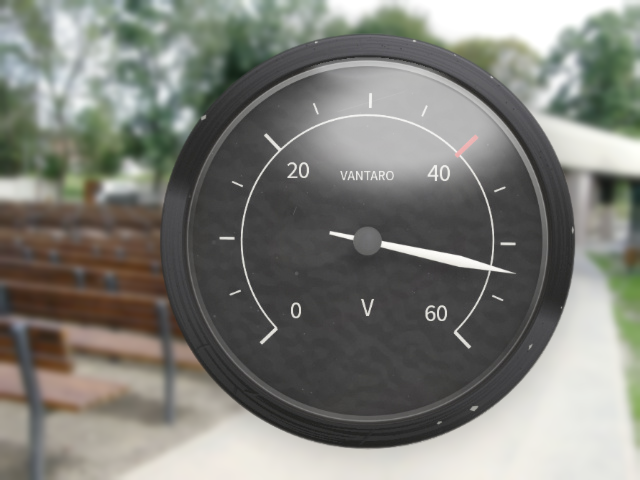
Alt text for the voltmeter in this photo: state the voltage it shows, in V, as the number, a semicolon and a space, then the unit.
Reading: 52.5; V
